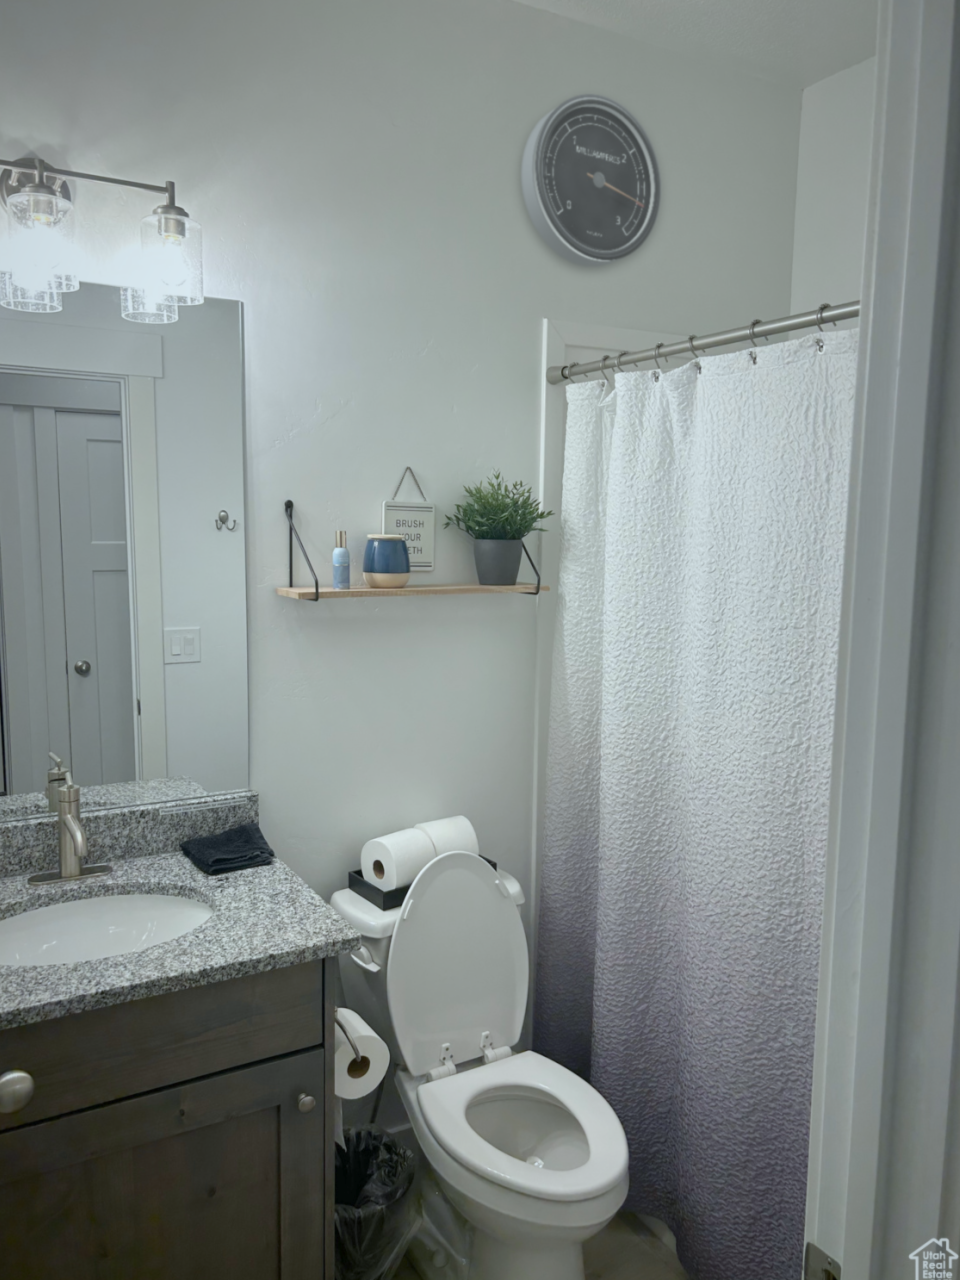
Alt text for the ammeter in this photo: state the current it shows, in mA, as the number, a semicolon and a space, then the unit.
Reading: 2.6; mA
